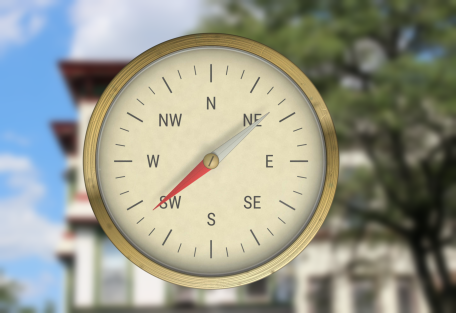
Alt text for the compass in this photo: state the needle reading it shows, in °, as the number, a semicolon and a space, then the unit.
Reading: 230; °
